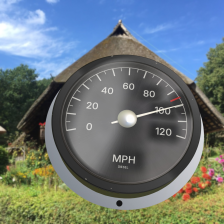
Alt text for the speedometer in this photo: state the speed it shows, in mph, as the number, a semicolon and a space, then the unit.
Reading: 100; mph
